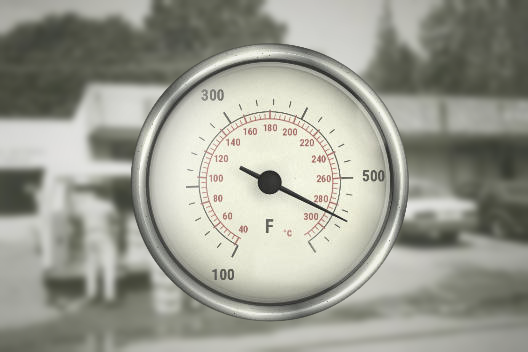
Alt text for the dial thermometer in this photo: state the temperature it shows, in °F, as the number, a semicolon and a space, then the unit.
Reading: 550; °F
